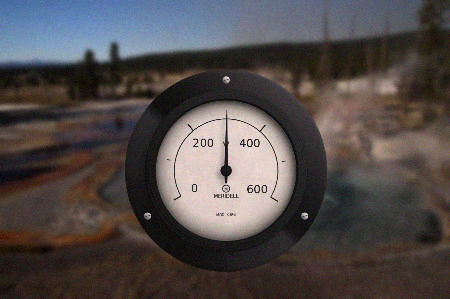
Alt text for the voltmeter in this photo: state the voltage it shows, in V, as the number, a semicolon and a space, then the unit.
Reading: 300; V
